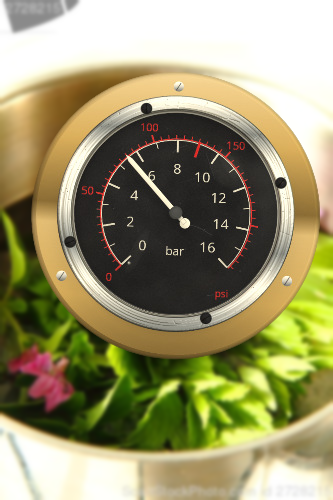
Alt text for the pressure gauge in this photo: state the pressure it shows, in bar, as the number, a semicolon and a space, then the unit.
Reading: 5.5; bar
